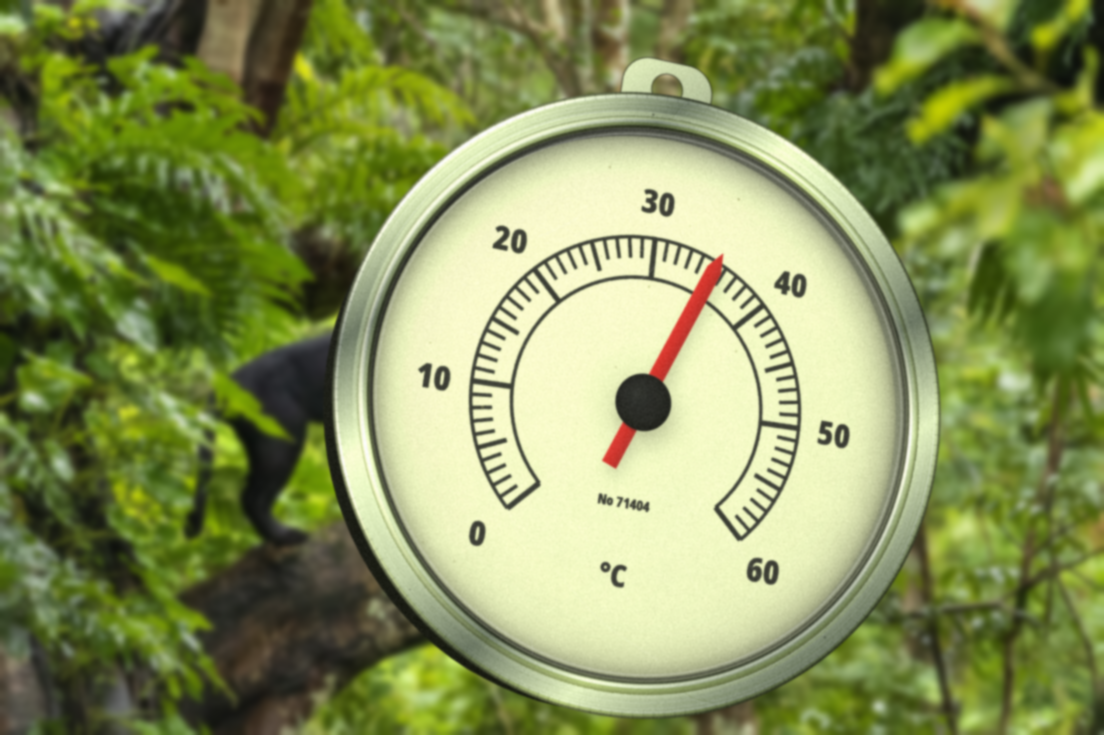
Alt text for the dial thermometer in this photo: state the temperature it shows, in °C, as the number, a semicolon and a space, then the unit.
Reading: 35; °C
